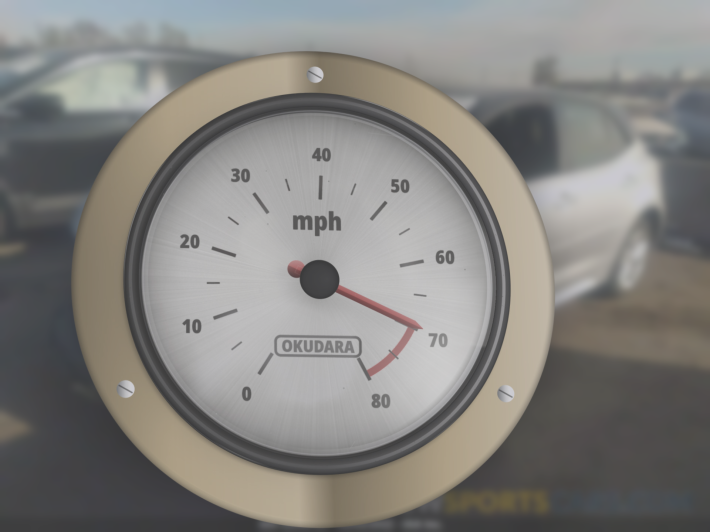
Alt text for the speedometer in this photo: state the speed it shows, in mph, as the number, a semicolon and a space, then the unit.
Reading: 70; mph
